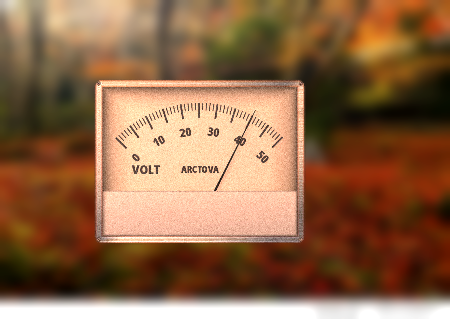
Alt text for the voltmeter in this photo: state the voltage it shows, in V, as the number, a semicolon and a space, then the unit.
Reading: 40; V
